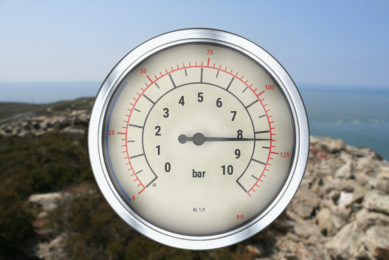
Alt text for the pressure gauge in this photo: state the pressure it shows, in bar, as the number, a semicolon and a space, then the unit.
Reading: 8.25; bar
